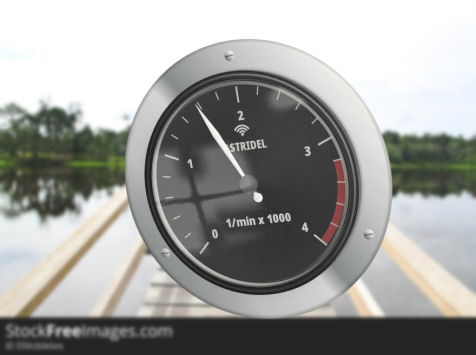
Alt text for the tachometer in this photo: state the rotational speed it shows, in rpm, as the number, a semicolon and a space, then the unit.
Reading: 1600; rpm
